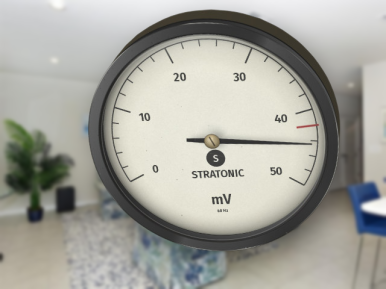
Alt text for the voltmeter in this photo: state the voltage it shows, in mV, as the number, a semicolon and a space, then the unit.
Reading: 44; mV
